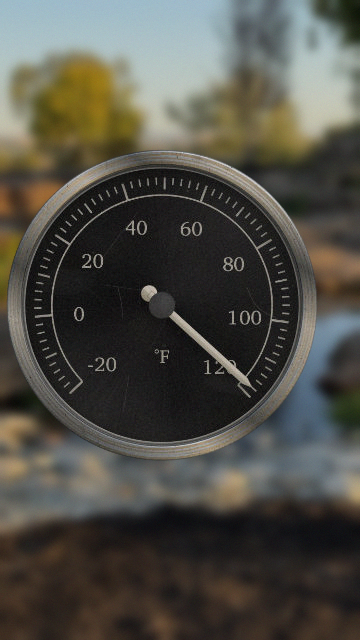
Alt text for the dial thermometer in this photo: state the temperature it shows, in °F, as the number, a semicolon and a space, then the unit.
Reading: 118; °F
